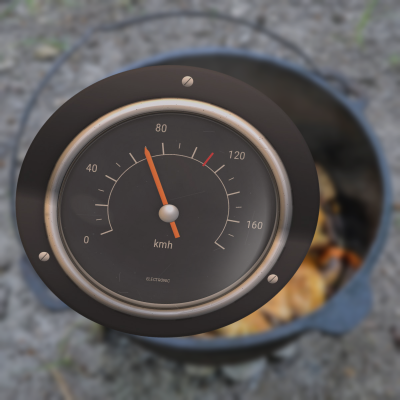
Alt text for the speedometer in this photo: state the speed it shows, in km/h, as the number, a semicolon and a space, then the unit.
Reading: 70; km/h
